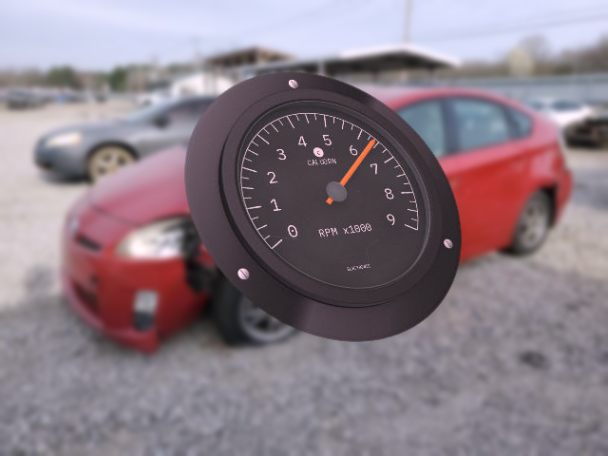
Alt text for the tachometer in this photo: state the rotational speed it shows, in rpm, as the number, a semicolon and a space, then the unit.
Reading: 6375; rpm
